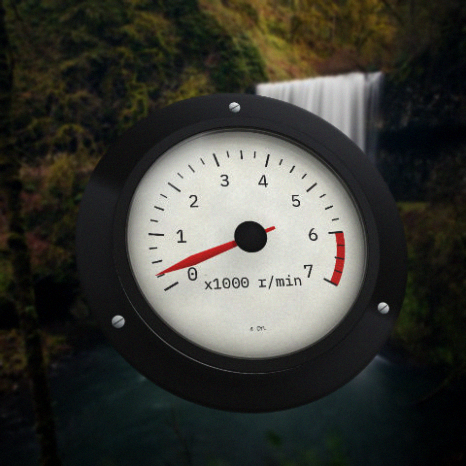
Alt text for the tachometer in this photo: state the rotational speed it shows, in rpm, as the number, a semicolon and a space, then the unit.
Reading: 250; rpm
